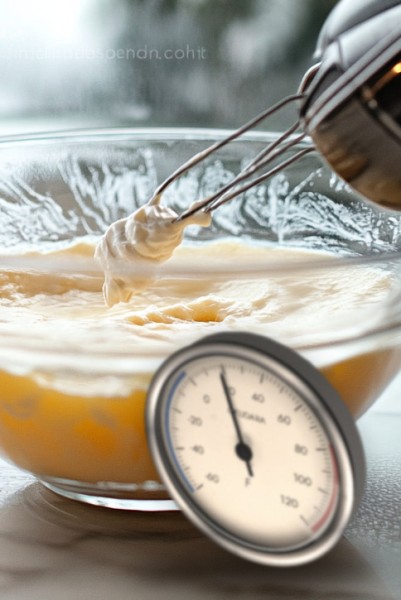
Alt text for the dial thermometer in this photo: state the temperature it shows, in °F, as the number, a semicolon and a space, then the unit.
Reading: 20; °F
